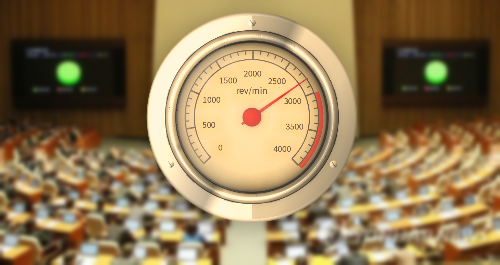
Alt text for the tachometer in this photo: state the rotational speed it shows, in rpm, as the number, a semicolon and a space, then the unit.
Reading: 2800; rpm
